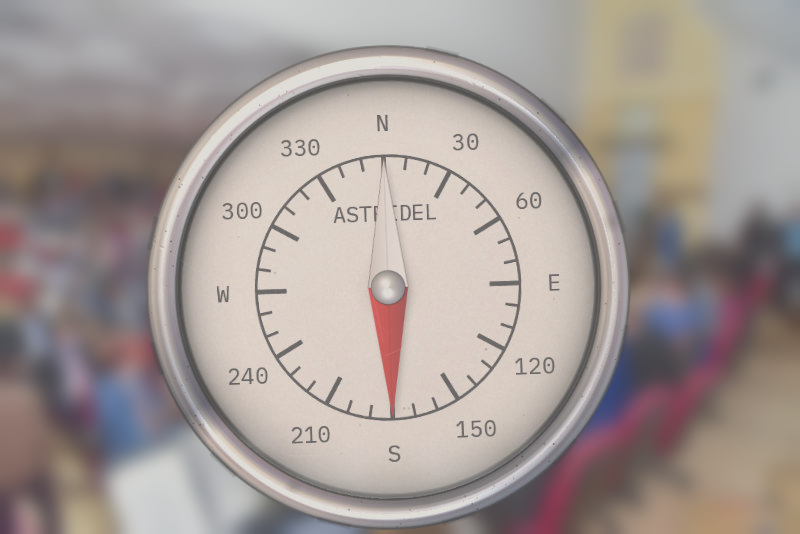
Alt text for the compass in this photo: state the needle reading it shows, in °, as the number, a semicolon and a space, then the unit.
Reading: 180; °
